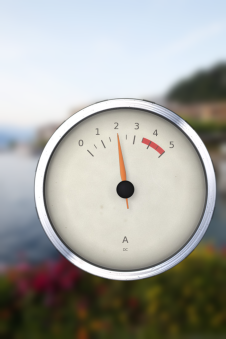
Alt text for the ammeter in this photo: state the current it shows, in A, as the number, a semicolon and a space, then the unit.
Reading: 2; A
